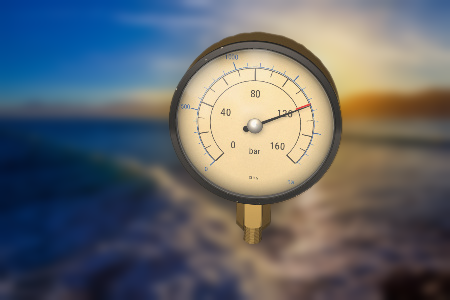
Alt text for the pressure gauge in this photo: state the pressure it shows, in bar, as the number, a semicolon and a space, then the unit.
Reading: 120; bar
